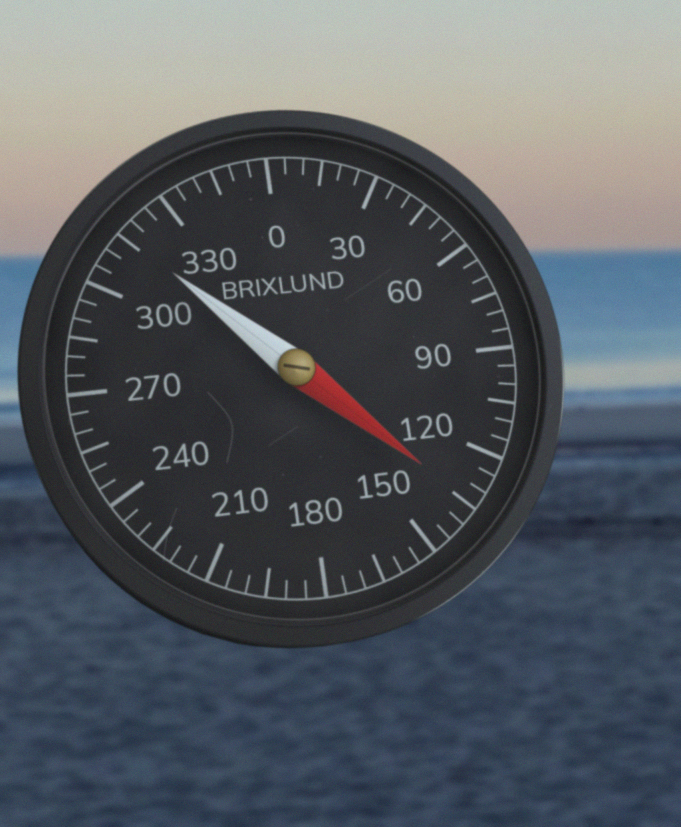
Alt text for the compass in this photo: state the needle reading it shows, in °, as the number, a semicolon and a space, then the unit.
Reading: 135; °
